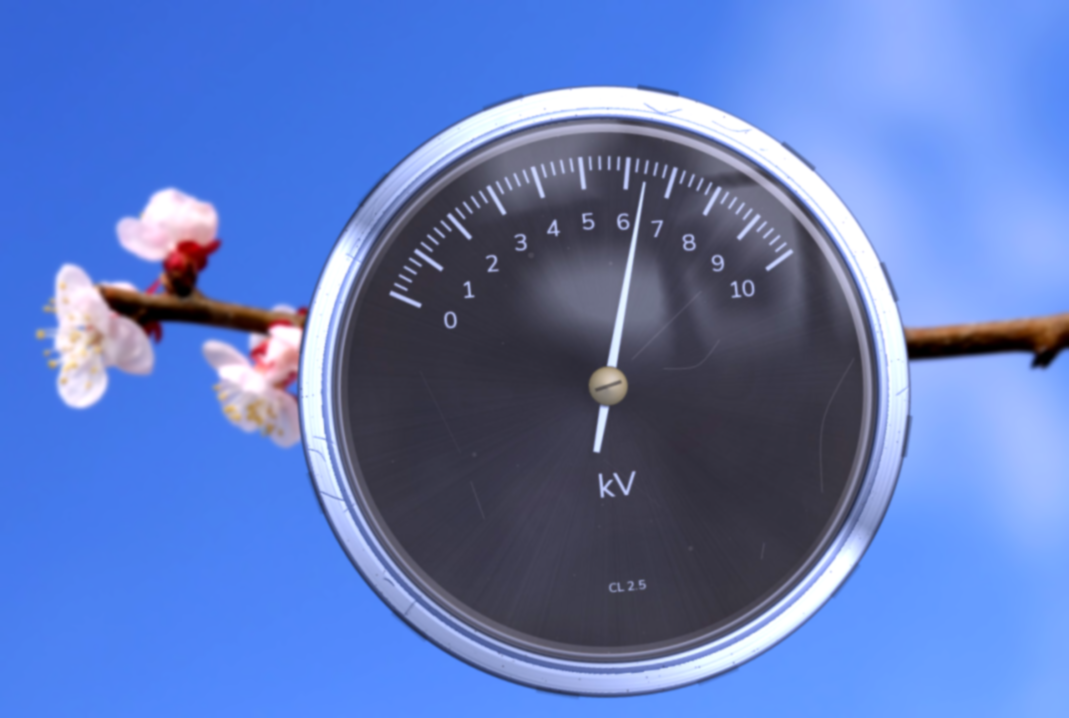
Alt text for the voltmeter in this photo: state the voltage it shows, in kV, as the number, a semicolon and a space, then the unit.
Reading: 6.4; kV
